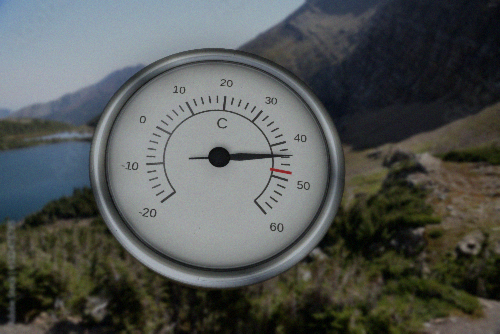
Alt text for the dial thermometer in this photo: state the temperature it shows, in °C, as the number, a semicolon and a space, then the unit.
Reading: 44; °C
